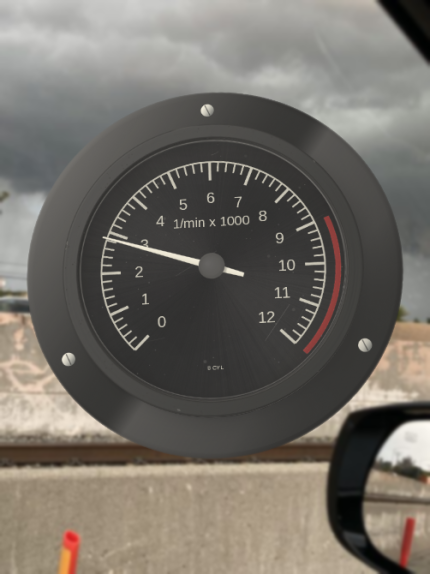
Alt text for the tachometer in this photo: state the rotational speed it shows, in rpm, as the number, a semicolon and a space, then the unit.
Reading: 2800; rpm
